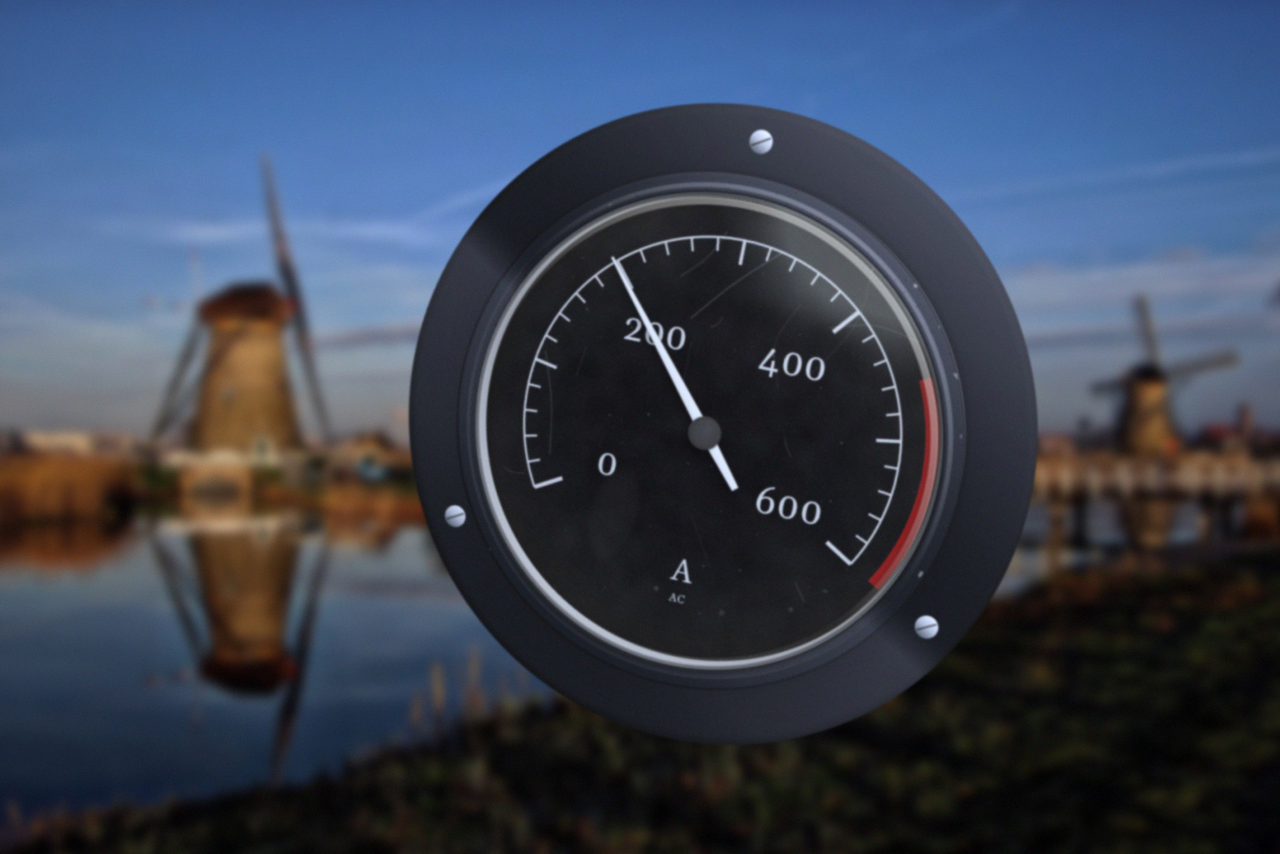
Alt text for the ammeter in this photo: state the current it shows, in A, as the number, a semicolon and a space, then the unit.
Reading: 200; A
